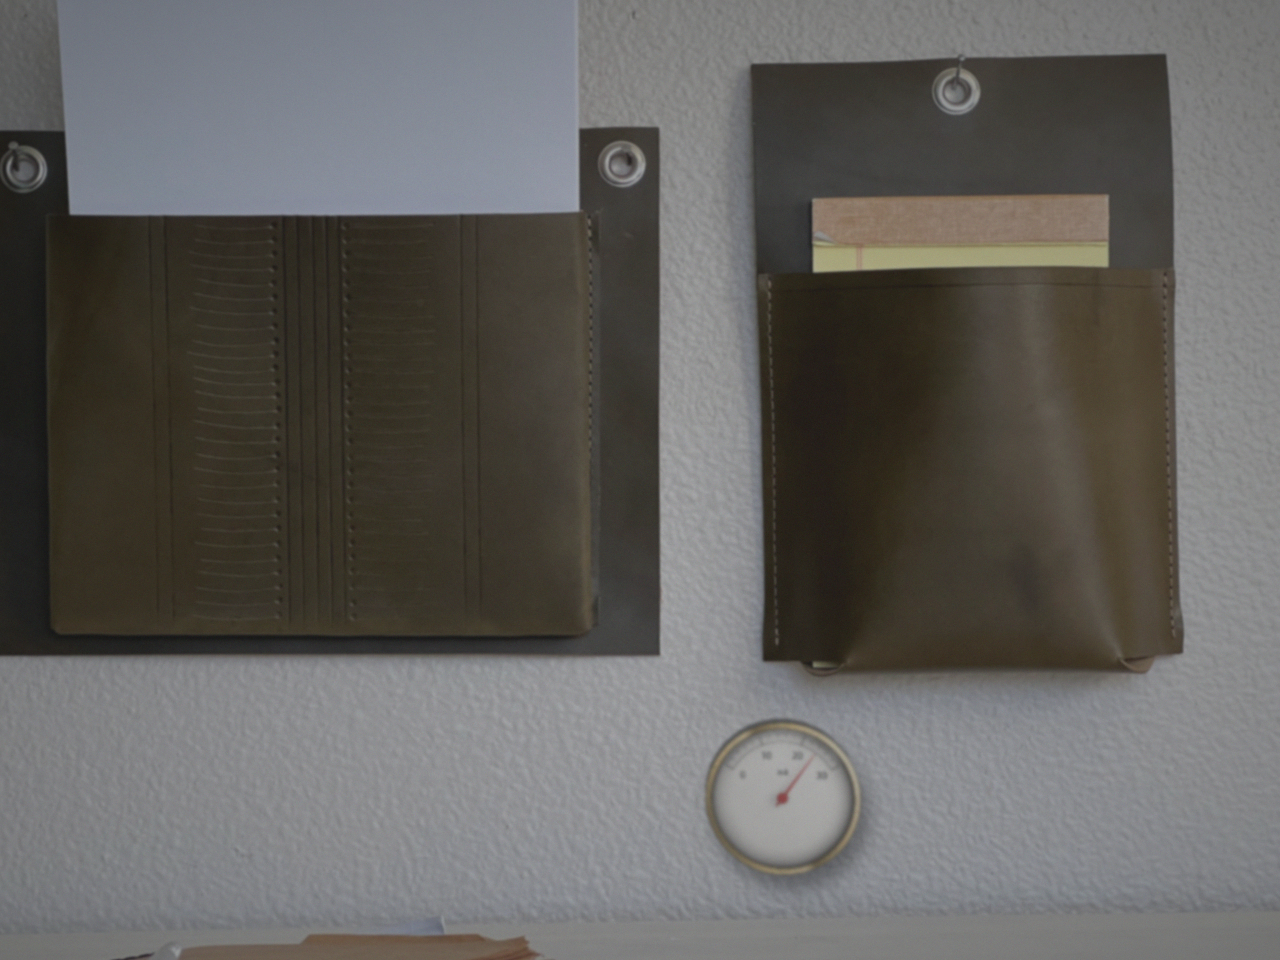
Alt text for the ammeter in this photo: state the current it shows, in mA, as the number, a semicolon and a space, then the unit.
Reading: 24; mA
